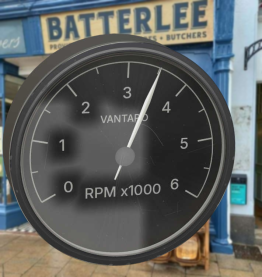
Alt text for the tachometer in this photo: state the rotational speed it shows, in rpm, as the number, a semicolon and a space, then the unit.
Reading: 3500; rpm
